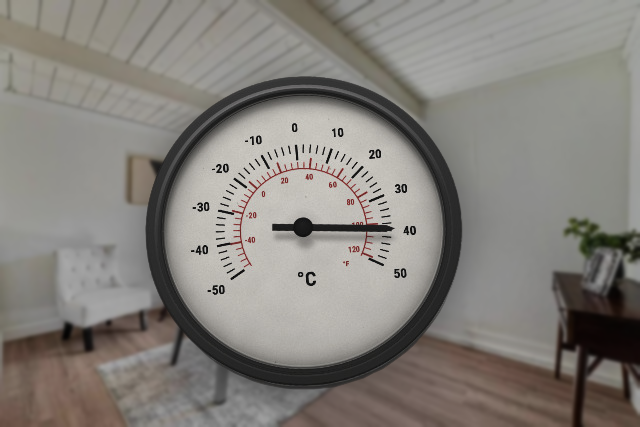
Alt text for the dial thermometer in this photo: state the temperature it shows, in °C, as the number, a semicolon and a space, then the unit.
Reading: 40; °C
